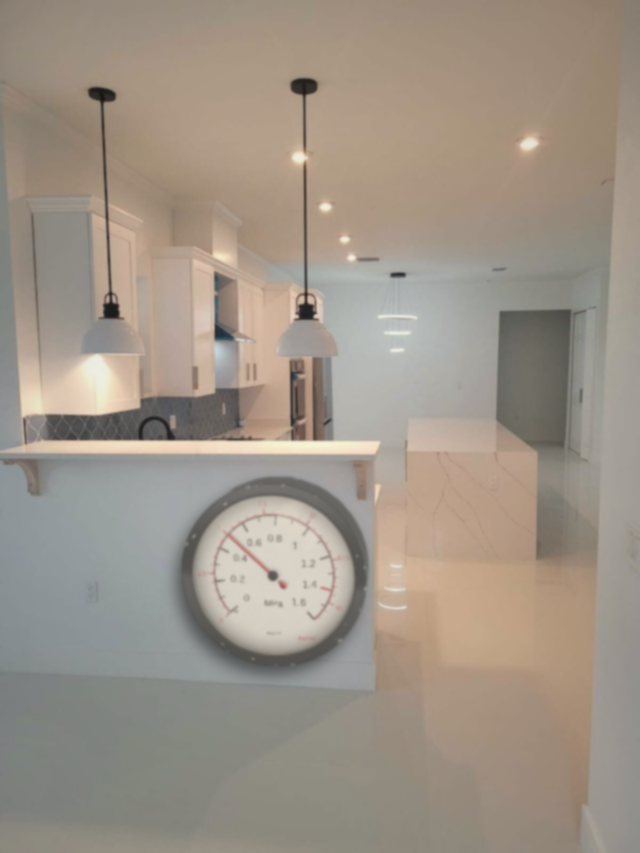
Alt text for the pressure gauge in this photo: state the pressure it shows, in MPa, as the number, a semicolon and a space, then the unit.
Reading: 0.5; MPa
